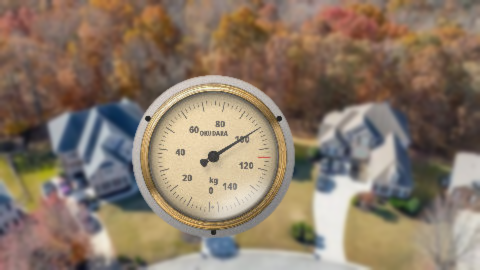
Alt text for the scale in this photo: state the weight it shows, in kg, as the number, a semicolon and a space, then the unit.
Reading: 100; kg
